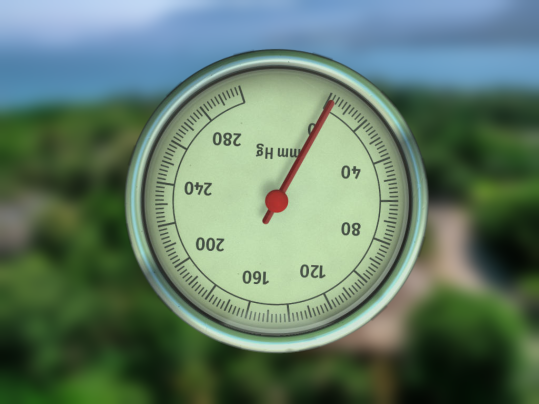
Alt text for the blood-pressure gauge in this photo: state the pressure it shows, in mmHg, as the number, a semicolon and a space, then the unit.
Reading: 2; mmHg
